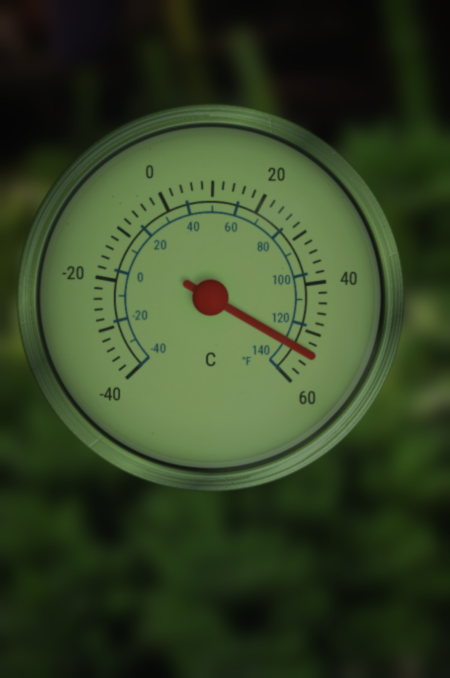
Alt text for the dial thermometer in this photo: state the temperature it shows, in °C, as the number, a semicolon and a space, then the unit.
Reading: 54; °C
